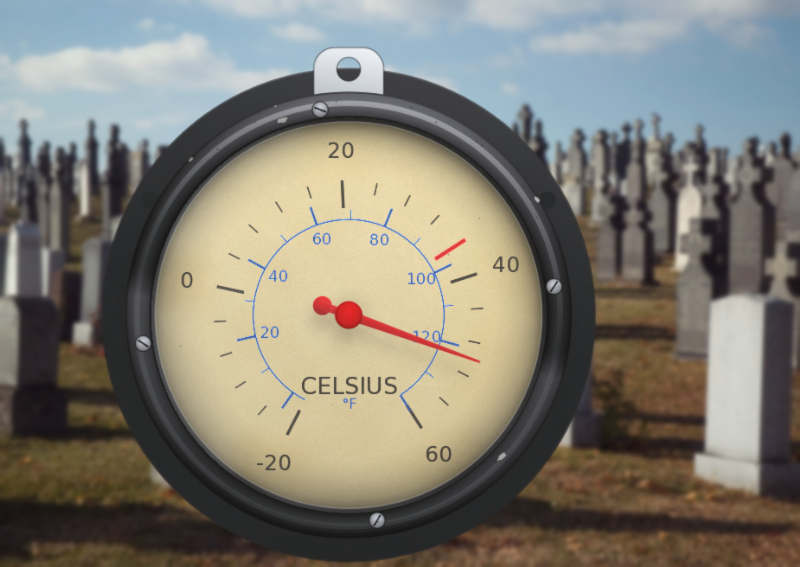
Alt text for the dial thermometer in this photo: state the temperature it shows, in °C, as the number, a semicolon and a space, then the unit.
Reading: 50; °C
